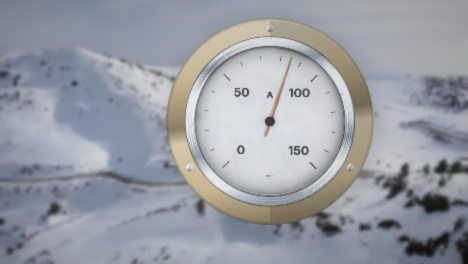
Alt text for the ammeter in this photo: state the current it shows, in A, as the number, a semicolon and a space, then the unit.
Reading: 85; A
